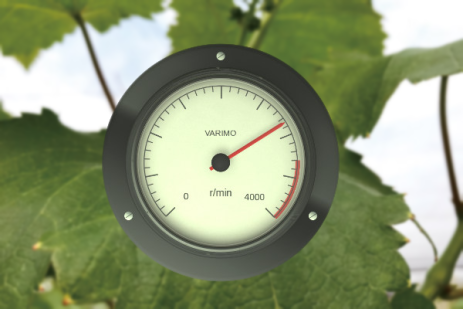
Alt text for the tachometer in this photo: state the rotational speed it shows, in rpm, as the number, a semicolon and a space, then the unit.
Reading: 2850; rpm
